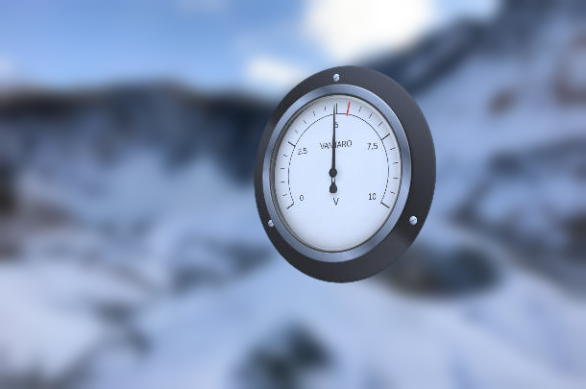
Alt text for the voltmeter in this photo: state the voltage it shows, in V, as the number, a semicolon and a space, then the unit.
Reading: 5; V
